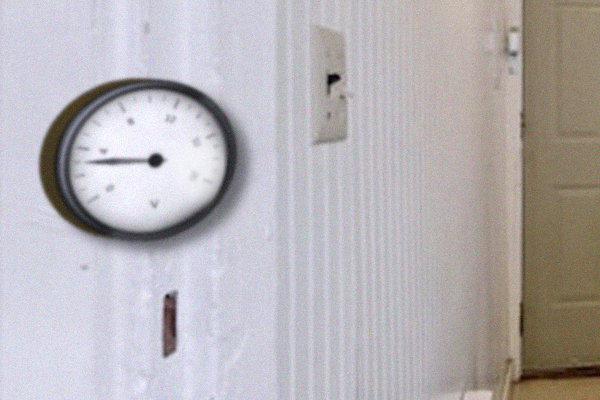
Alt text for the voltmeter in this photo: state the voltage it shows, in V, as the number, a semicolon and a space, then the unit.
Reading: 3; V
